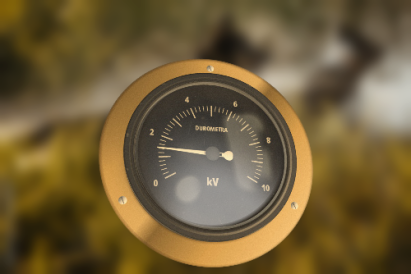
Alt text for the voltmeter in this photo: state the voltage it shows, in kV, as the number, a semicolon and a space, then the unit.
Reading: 1.4; kV
